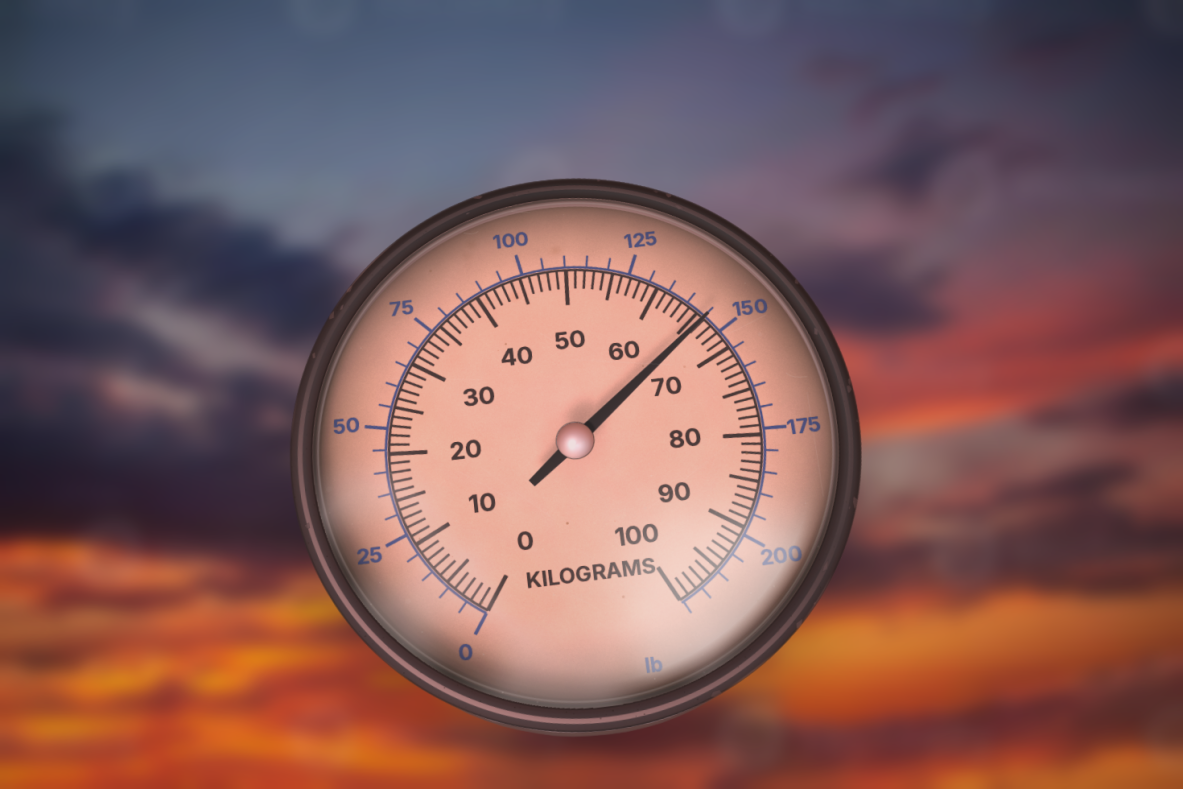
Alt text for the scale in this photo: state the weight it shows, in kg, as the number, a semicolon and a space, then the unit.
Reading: 66; kg
